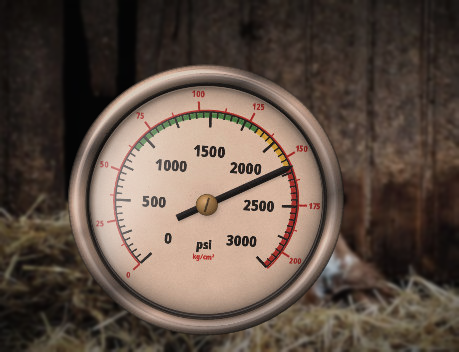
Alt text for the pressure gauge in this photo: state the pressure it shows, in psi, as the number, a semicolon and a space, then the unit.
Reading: 2200; psi
